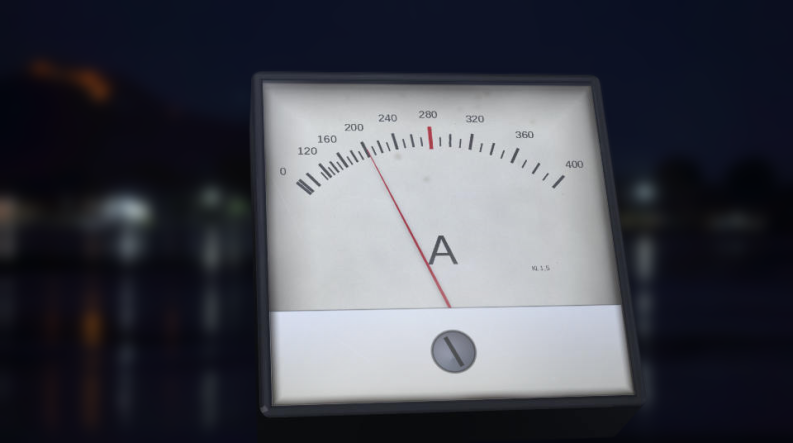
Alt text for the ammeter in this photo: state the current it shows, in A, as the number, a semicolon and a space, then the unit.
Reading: 200; A
